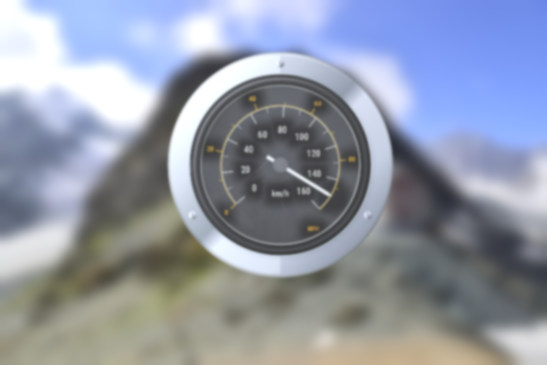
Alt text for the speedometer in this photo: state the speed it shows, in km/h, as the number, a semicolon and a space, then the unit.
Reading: 150; km/h
